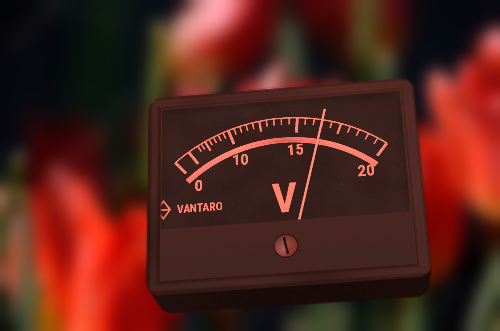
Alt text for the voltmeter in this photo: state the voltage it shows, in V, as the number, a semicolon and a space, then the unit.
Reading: 16.5; V
